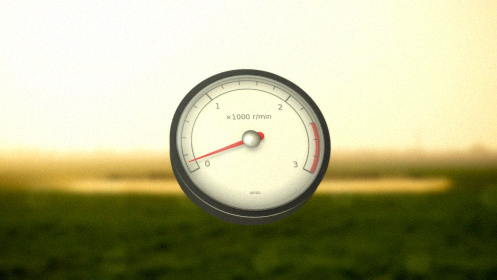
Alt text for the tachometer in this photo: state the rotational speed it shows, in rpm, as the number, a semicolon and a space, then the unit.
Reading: 100; rpm
